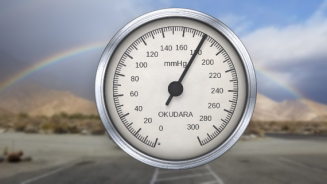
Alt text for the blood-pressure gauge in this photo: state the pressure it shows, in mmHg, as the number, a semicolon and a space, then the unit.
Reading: 180; mmHg
